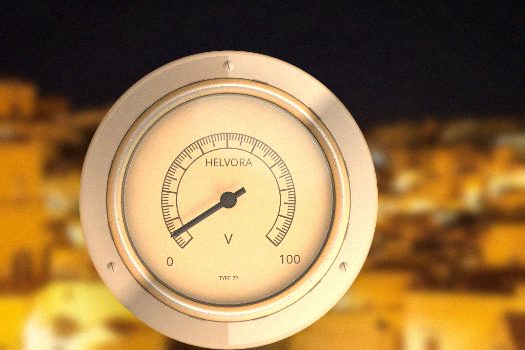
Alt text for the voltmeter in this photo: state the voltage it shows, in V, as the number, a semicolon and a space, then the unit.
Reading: 5; V
